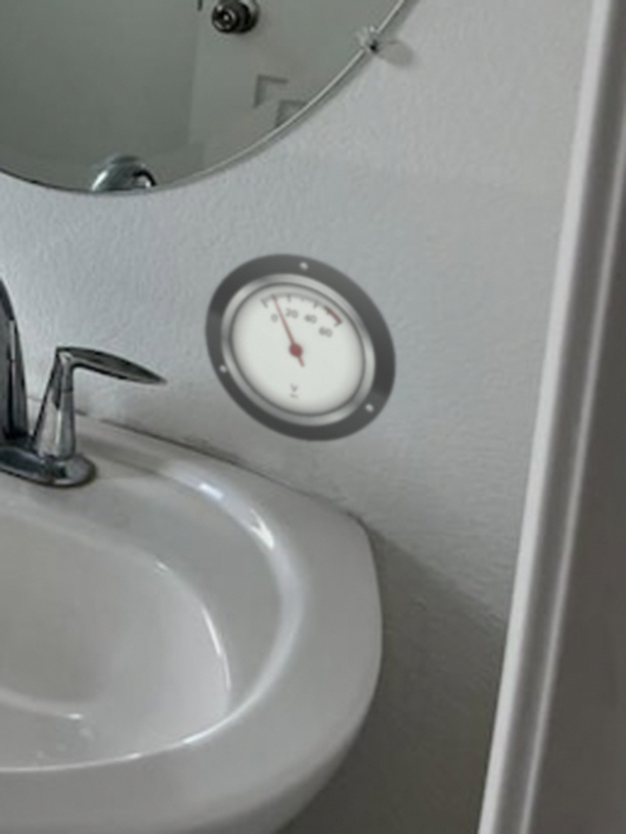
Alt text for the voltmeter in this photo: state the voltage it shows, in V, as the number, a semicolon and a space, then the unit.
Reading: 10; V
